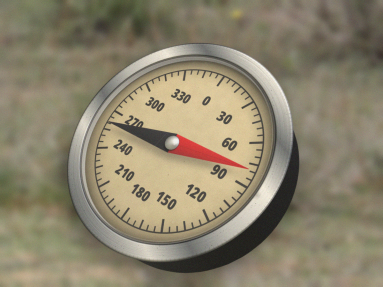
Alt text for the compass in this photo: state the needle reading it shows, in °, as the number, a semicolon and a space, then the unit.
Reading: 80; °
